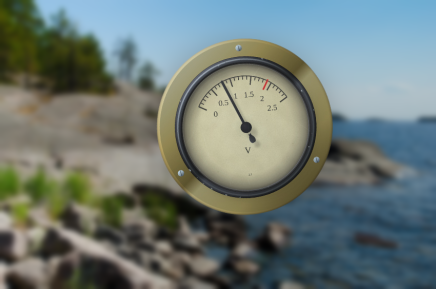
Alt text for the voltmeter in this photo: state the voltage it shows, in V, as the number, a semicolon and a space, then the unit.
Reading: 0.8; V
